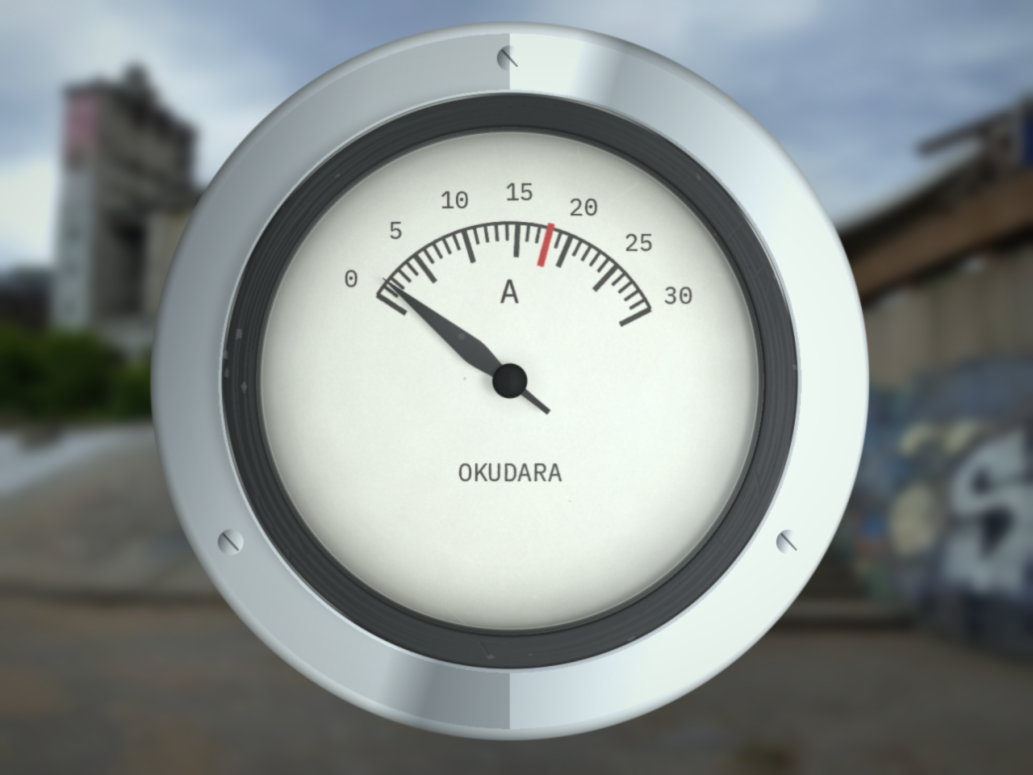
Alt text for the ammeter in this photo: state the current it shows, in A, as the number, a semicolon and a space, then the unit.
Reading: 1.5; A
